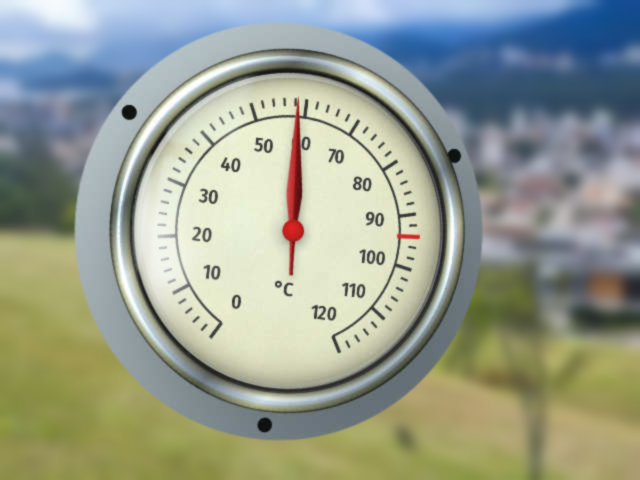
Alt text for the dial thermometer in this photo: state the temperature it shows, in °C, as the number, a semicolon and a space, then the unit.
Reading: 58; °C
